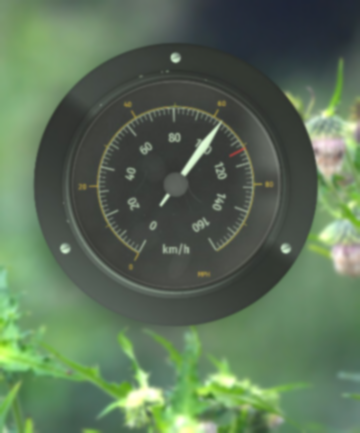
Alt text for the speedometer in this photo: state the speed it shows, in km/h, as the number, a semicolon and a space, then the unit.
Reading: 100; km/h
